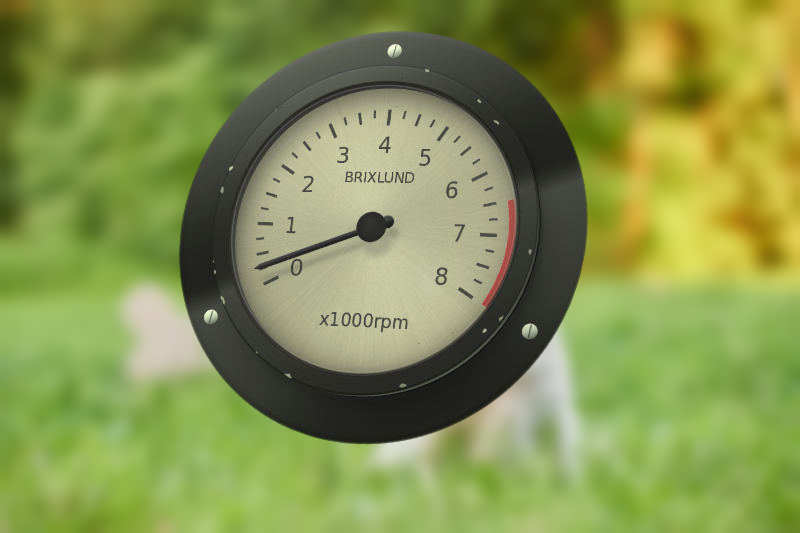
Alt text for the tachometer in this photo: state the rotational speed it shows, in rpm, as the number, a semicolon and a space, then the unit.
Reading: 250; rpm
